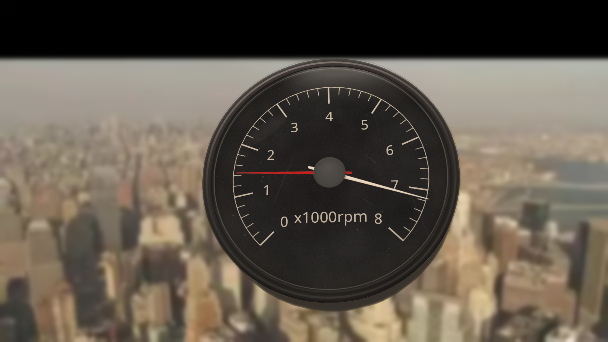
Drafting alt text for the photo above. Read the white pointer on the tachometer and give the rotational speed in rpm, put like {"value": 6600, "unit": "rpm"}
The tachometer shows {"value": 7200, "unit": "rpm"}
